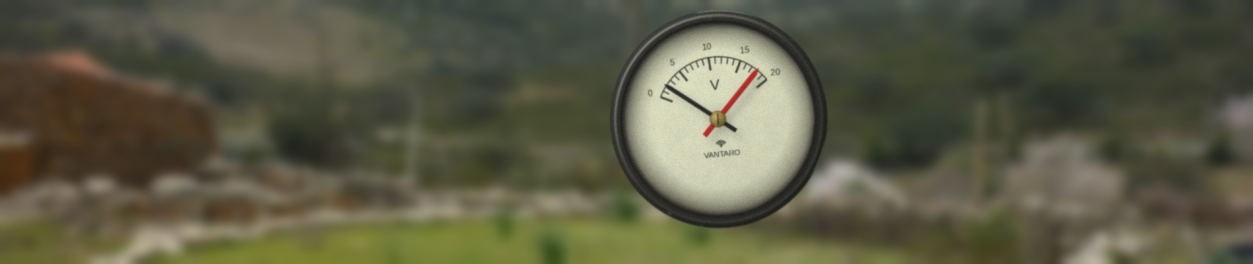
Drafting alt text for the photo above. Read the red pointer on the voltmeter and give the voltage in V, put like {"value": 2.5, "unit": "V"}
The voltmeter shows {"value": 18, "unit": "V"}
